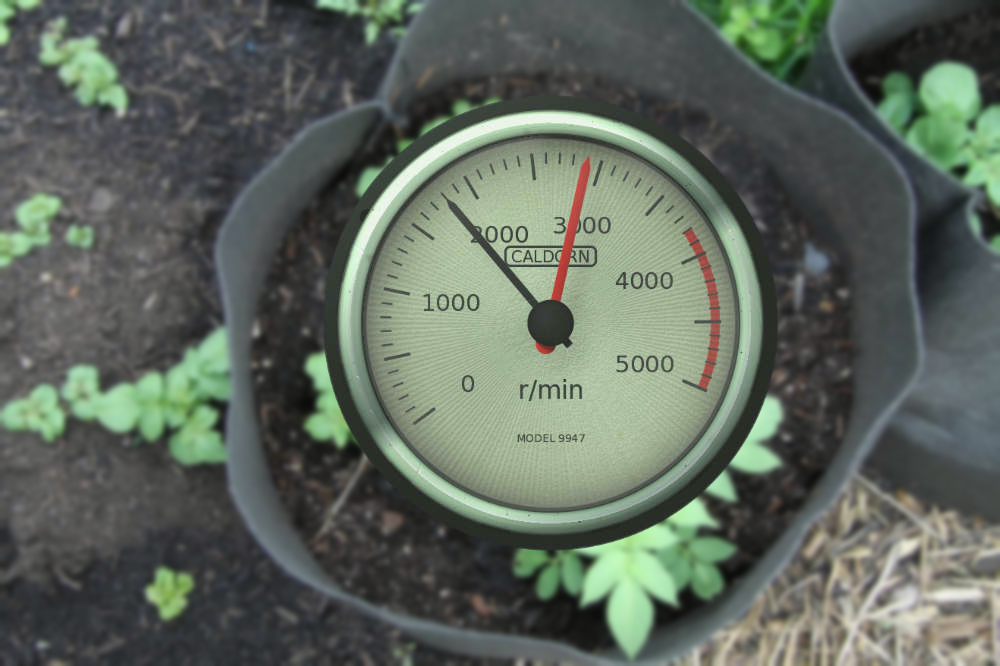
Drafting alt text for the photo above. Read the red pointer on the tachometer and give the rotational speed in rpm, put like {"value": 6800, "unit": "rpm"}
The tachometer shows {"value": 2900, "unit": "rpm"}
